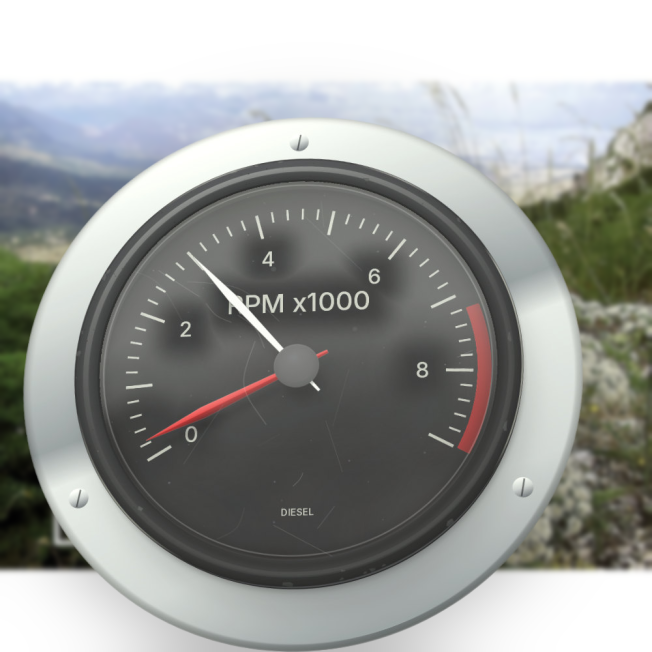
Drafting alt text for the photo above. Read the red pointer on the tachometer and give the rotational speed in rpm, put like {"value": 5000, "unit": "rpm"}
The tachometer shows {"value": 200, "unit": "rpm"}
